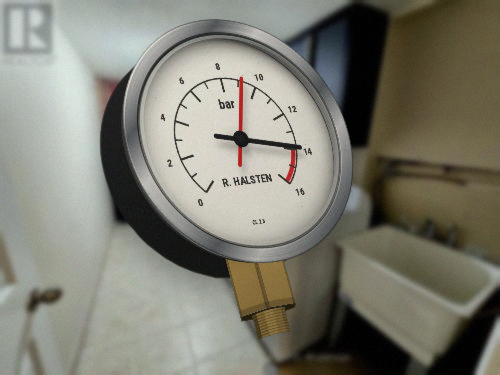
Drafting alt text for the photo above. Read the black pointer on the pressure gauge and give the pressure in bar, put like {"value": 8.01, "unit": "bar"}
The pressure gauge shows {"value": 14, "unit": "bar"}
